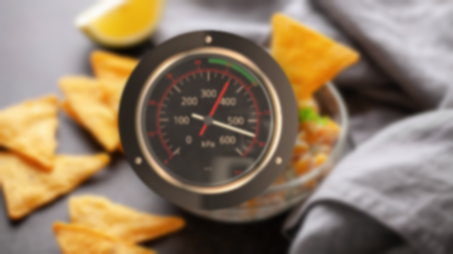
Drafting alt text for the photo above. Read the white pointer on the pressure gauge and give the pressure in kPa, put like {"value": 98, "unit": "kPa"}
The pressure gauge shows {"value": 540, "unit": "kPa"}
